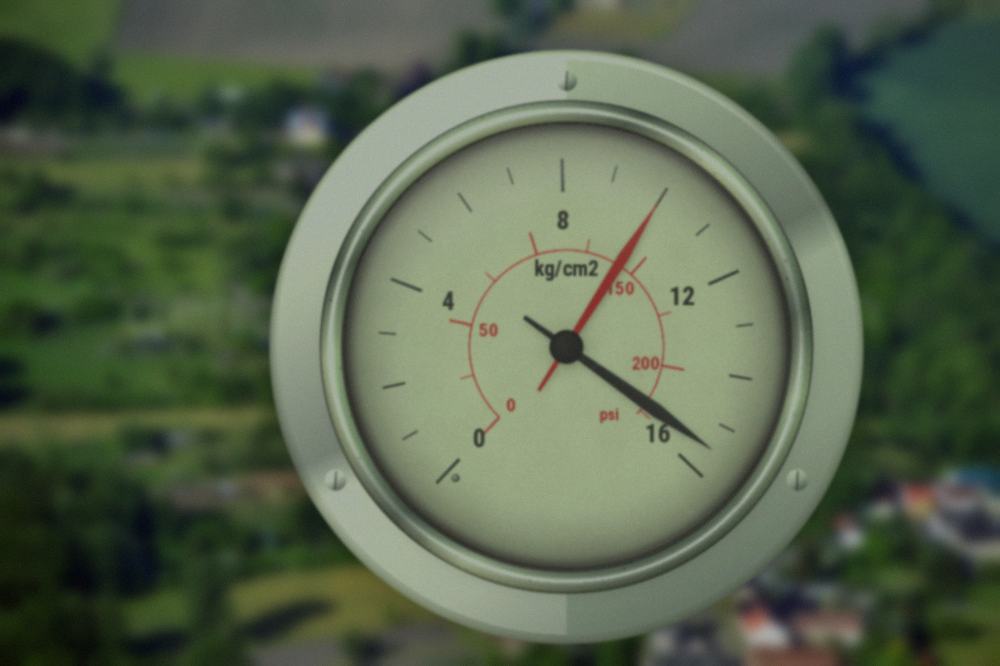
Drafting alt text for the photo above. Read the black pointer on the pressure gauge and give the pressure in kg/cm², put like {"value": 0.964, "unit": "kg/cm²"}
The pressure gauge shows {"value": 15.5, "unit": "kg/cm²"}
